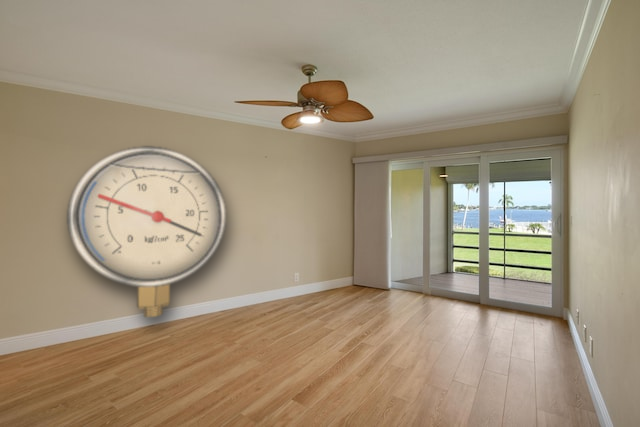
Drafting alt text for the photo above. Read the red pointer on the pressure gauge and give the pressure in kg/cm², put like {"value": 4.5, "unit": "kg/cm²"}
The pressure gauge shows {"value": 6, "unit": "kg/cm²"}
